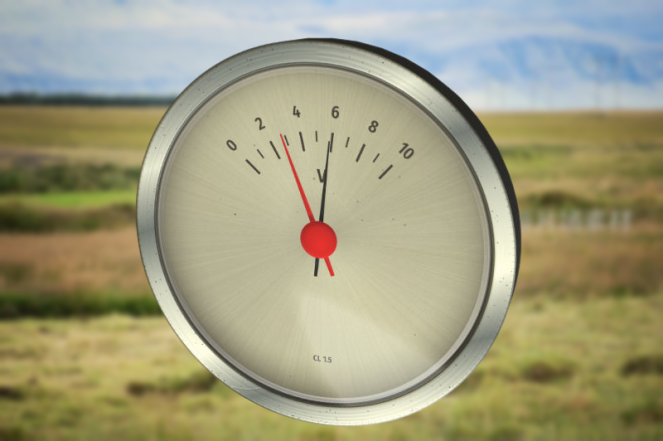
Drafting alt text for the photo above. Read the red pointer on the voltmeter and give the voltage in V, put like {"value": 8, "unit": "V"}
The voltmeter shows {"value": 3, "unit": "V"}
